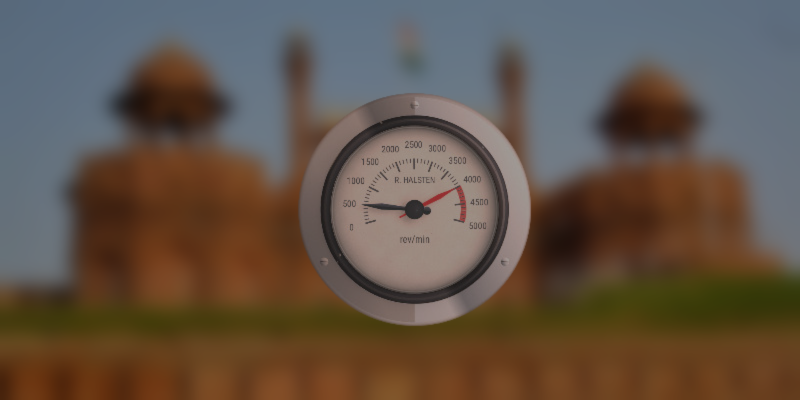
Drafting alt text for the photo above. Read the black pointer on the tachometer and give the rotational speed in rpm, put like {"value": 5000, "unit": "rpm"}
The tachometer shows {"value": 500, "unit": "rpm"}
